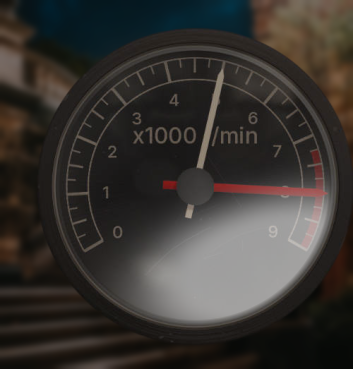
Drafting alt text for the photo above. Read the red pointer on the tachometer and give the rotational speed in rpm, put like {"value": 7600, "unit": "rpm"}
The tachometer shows {"value": 8000, "unit": "rpm"}
